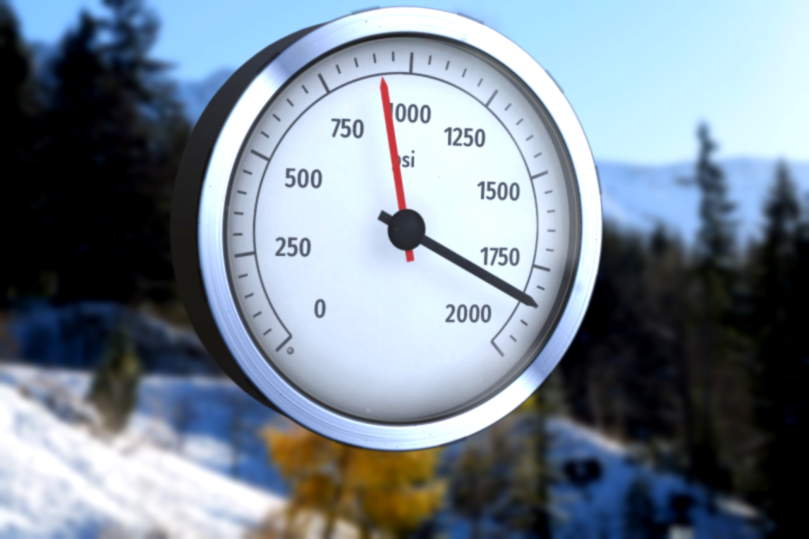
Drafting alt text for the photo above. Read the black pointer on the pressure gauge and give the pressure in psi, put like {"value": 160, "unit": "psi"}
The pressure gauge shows {"value": 1850, "unit": "psi"}
